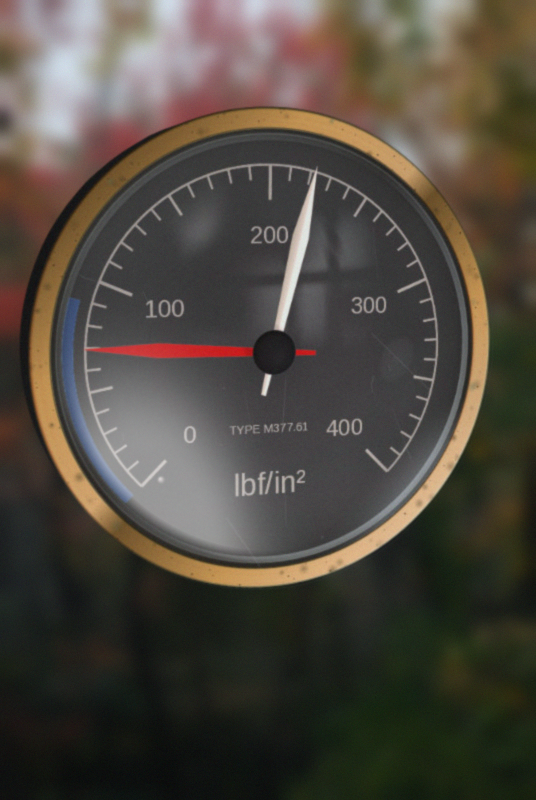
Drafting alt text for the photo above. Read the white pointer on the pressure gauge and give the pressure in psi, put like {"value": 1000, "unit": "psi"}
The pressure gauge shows {"value": 220, "unit": "psi"}
